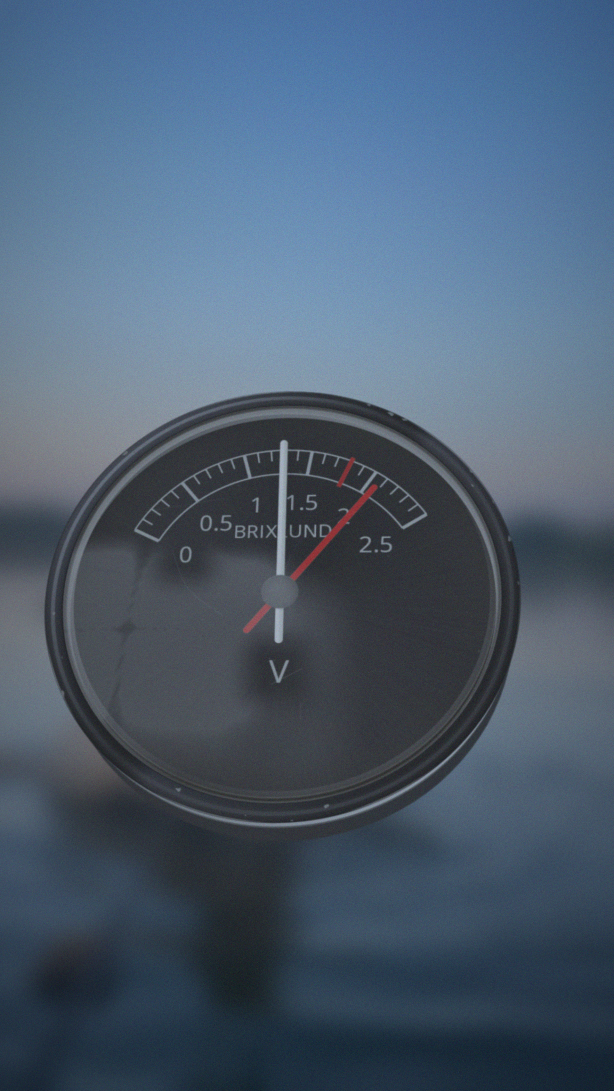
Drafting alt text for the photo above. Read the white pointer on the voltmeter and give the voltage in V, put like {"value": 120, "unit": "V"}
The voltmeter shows {"value": 1.3, "unit": "V"}
